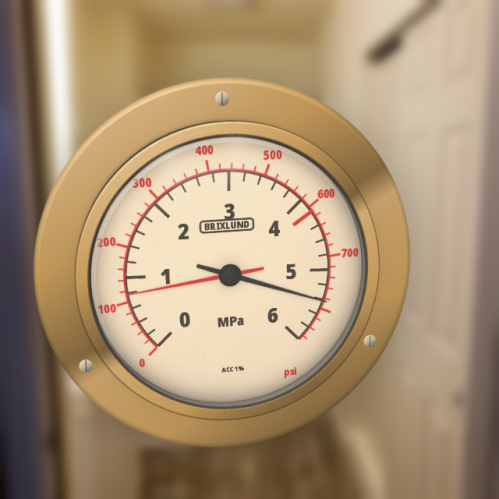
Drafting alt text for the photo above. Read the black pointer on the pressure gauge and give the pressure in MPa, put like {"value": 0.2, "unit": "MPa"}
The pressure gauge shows {"value": 5.4, "unit": "MPa"}
